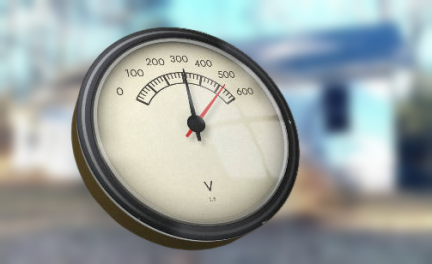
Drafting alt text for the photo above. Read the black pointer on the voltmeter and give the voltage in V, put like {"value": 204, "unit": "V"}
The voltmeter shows {"value": 300, "unit": "V"}
